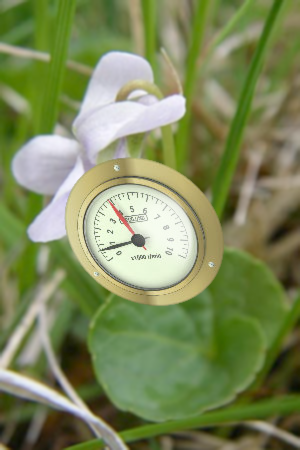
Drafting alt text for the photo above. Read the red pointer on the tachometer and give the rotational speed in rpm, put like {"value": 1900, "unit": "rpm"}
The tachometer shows {"value": 4000, "unit": "rpm"}
